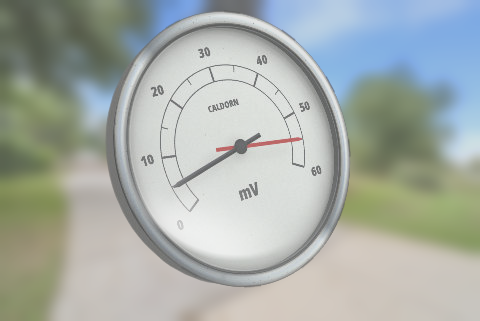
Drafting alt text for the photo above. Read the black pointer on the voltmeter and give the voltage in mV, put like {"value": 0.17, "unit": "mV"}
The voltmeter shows {"value": 5, "unit": "mV"}
